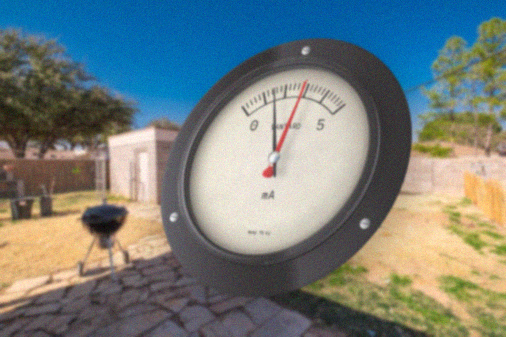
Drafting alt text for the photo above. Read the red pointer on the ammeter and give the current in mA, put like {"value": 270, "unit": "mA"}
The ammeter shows {"value": 3, "unit": "mA"}
